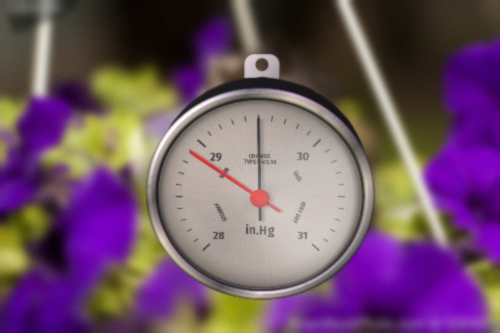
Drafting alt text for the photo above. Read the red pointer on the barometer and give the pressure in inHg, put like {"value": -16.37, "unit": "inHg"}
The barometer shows {"value": 28.9, "unit": "inHg"}
